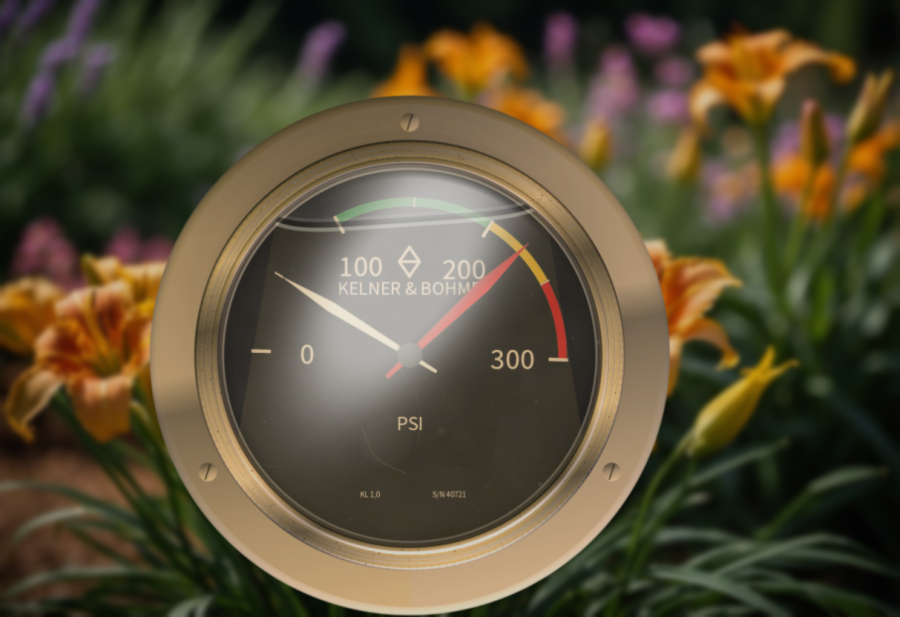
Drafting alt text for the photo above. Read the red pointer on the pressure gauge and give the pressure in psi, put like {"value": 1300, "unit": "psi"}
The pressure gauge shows {"value": 225, "unit": "psi"}
